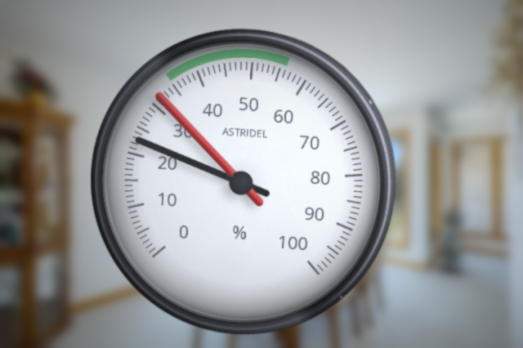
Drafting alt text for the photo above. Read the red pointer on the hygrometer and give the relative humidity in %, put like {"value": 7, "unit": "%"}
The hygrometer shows {"value": 32, "unit": "%"}
